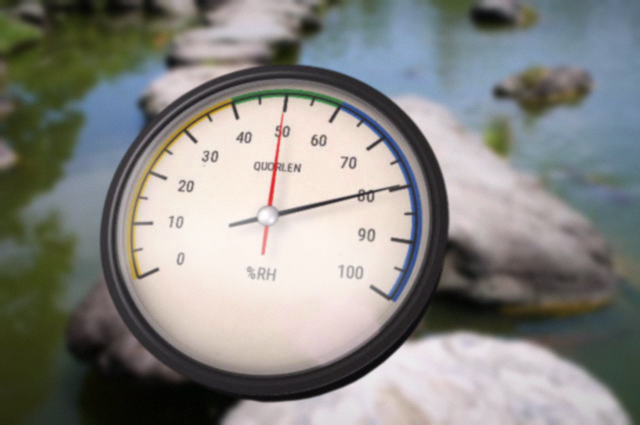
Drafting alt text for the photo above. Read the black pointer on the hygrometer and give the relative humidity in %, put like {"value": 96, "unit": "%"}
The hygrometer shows {"value": 80, "unit": "%"}
